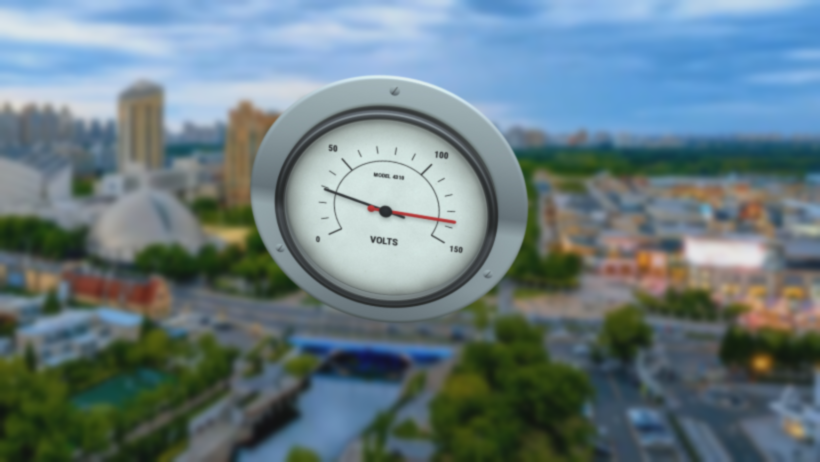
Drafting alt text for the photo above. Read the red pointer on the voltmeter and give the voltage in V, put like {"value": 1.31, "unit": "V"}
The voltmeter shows {"value": 135, "unit": "V"}
